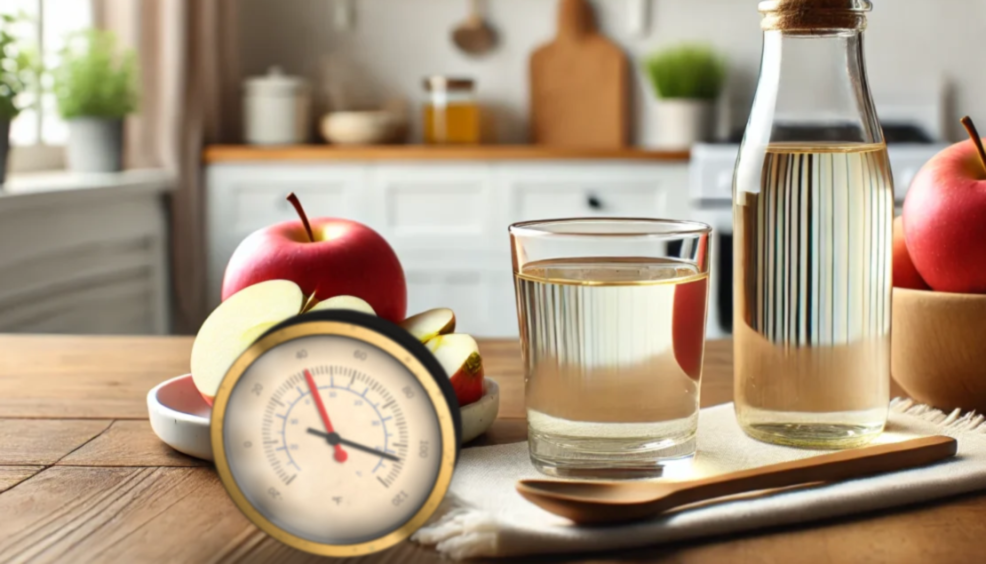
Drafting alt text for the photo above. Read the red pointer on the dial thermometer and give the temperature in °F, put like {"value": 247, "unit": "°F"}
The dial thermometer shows {"value": 40, "unit": "°F"}
